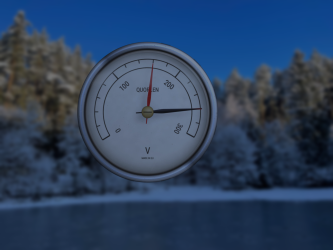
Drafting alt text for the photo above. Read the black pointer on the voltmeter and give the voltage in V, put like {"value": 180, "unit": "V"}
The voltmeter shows {"value": 260, "unit": "V"}
